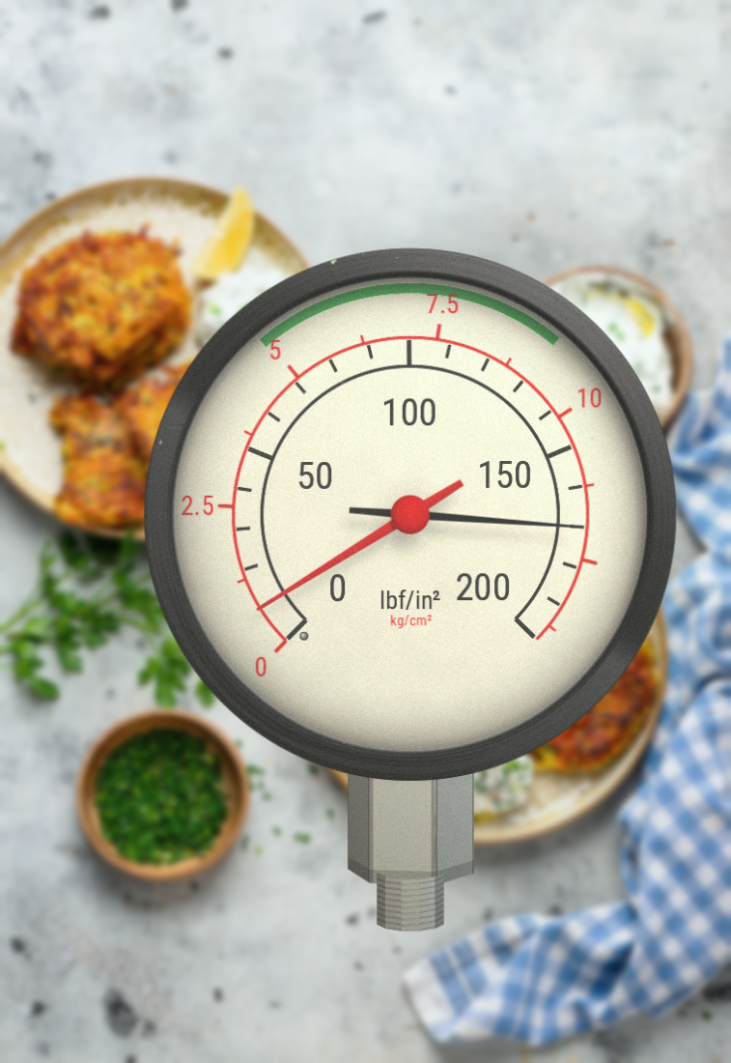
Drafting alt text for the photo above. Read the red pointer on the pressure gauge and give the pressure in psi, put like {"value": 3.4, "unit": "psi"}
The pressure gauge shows {"value": 10, "unit": "psi"}
